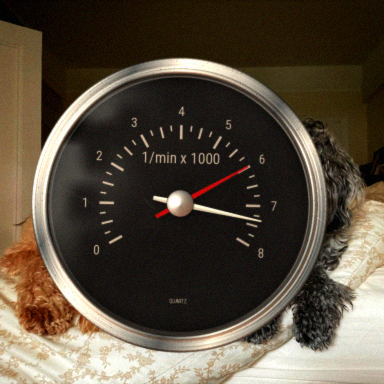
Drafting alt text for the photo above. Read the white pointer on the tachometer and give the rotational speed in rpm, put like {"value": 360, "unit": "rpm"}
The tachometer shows {"value": 7375, "unit": "rpm"}
